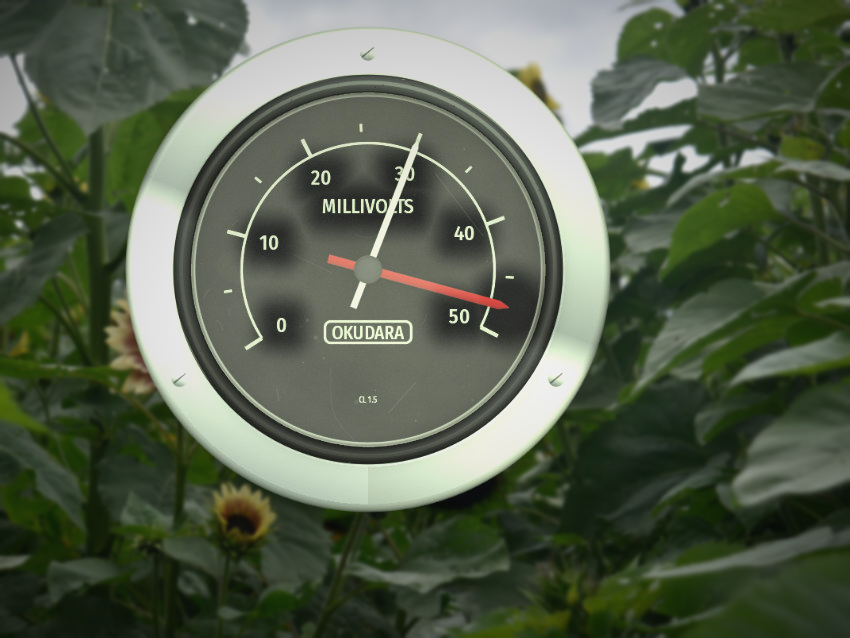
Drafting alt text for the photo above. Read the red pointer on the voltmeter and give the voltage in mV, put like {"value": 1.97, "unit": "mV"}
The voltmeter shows {"value": 47.5, "unit": "mV"}
